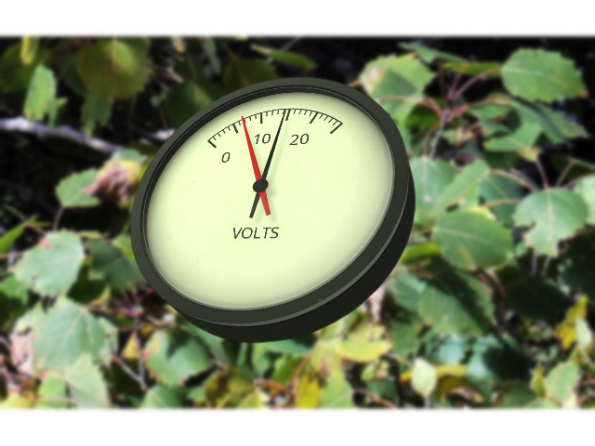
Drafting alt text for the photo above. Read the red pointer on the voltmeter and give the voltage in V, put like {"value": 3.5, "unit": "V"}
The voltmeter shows {"value": 7, "unit": "V"}
